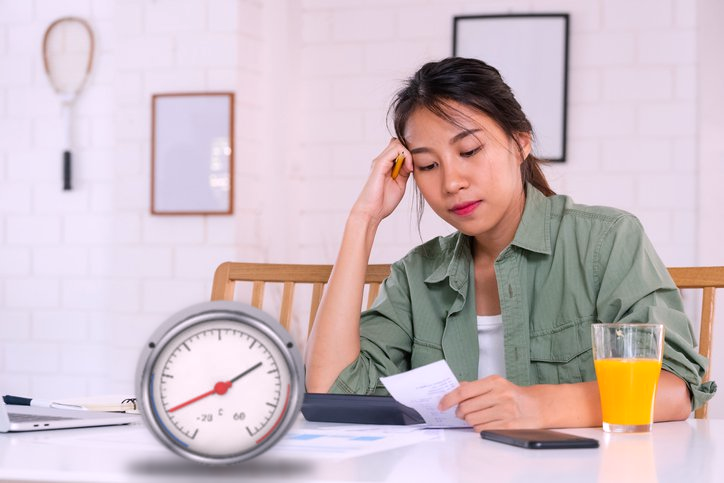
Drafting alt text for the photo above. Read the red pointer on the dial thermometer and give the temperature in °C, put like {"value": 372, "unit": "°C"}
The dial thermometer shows {"value": -10, "unit": "°C"}
